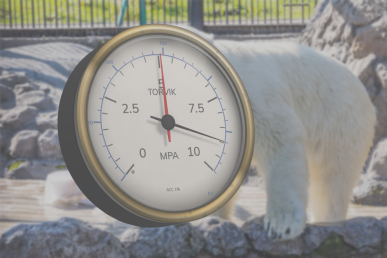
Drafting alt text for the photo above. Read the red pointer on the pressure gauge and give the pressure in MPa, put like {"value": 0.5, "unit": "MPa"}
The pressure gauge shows {"value": 5, "unit": "MPa"}
